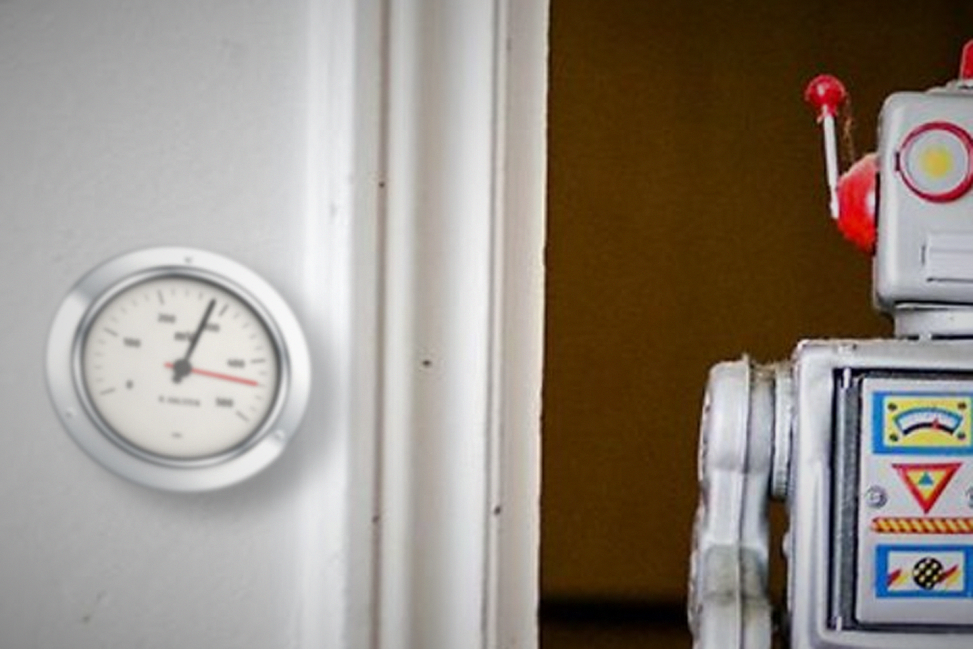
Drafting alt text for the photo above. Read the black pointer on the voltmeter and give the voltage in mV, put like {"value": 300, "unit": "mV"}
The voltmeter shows {"value": 280, "unit": "mV"}
